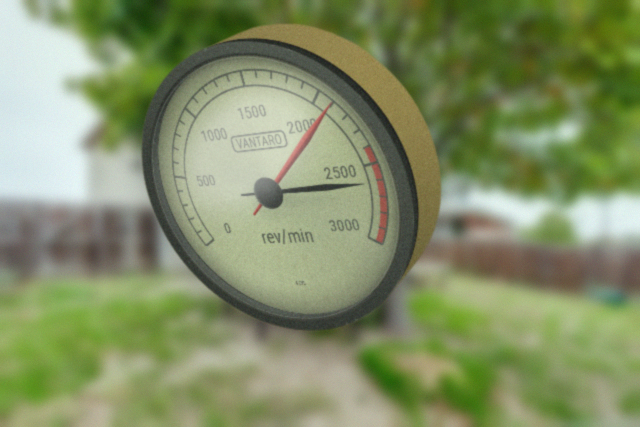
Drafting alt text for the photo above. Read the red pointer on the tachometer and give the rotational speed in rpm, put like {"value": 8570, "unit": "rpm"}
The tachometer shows {"value": 2100, "unit": "rpm"}
